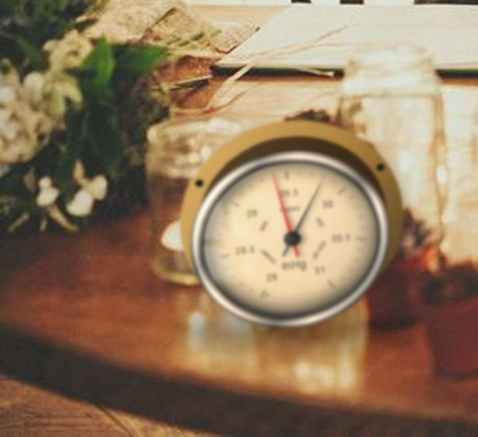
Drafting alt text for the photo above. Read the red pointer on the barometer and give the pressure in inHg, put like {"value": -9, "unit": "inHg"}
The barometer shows {"value": 29.4, "unit": "inHg"}
